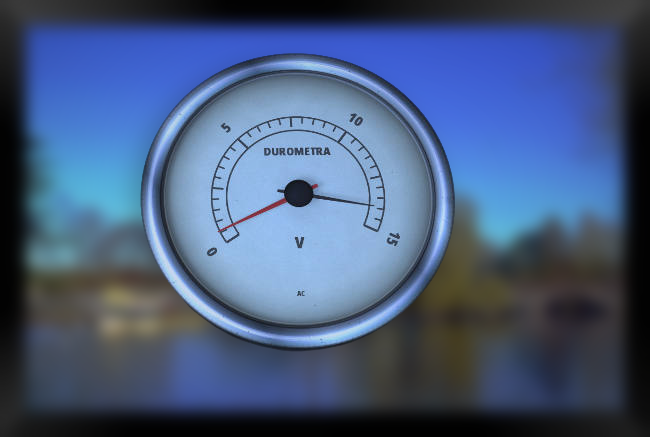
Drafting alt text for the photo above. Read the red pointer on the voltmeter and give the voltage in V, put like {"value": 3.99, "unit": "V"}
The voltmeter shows {"value": 0.5, "unit": "V"}
